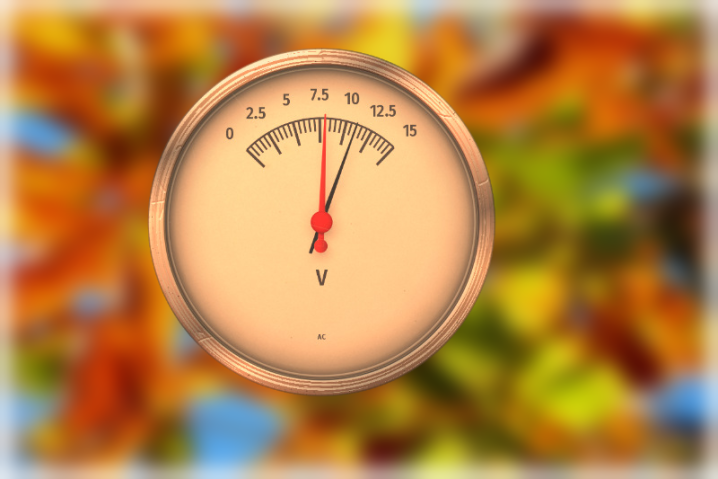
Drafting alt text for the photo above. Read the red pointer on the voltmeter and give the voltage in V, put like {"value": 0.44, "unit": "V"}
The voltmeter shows {"value": 8, "unit": "V"}
